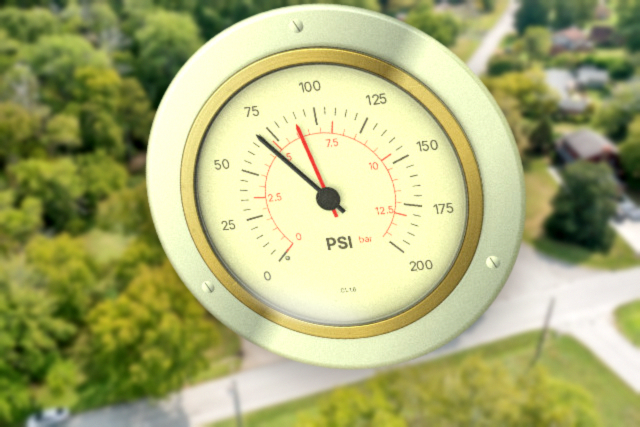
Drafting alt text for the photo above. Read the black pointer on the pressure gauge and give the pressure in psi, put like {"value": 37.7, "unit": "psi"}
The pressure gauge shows {"value": 70, "unit": "psi"}
